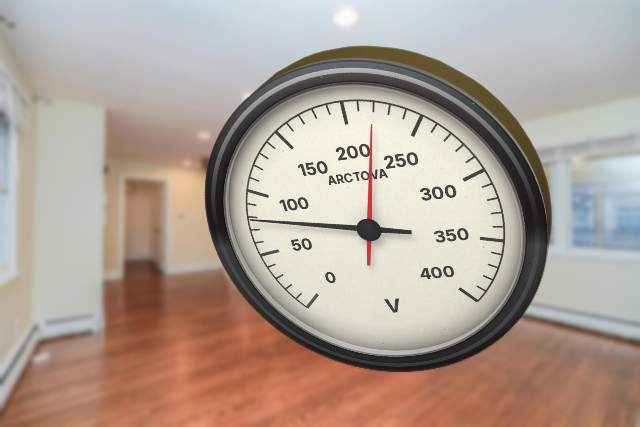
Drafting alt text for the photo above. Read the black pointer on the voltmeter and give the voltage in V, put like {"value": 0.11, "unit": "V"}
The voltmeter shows {"value": 80, "unit": "V"}
